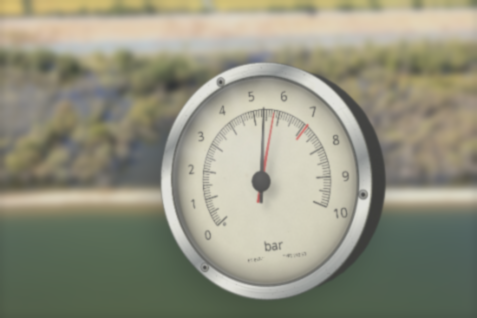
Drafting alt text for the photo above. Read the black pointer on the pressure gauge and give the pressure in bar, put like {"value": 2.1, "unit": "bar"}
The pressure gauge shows {"value": 5.5, "unit": "bar"}
